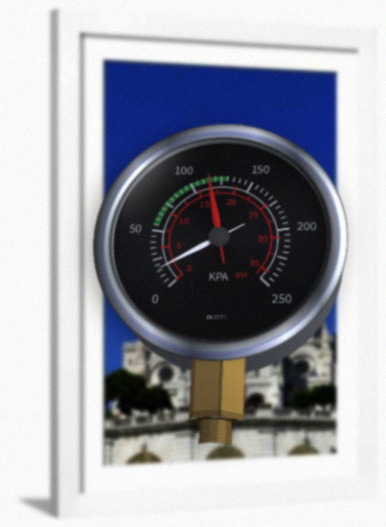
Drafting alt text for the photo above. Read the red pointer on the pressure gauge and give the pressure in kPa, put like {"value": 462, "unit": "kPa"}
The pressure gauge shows {"value": 115, "unit": "kPa"}
